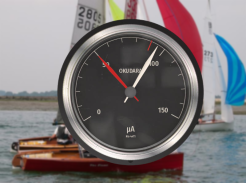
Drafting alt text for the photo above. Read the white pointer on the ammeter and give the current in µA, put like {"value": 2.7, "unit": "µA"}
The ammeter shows {"value": 95, "unit": "µA"}
